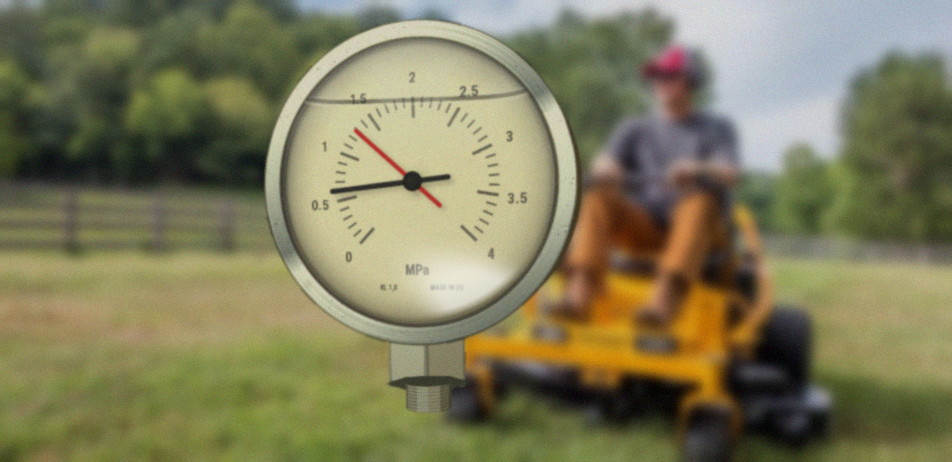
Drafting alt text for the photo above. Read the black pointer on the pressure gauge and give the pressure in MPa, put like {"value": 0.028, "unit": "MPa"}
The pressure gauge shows {"value": 0.6, "unit": "MPa"}
